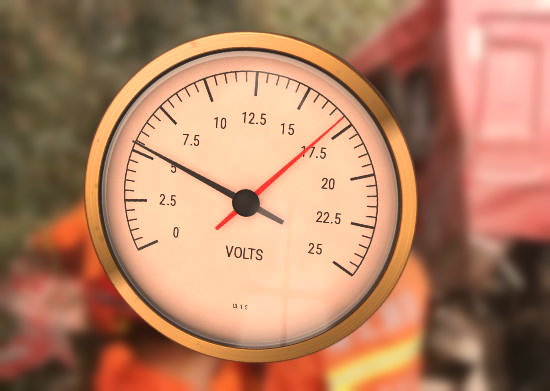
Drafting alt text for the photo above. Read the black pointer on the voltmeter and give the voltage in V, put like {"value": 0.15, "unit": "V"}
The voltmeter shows {"value": 5.5, "unit": "V"}
